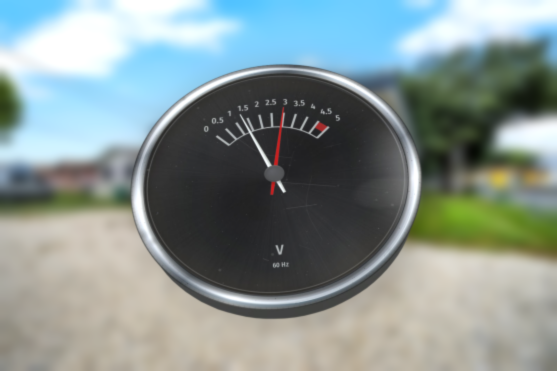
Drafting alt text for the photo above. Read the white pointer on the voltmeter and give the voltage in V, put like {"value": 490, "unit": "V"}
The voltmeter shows {"value": 1.25, "unit": "V"}
